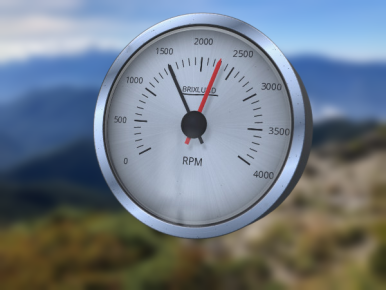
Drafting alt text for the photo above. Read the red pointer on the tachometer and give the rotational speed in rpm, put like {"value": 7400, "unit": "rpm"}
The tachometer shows {"value": 2300, "unit": "rpm"}
